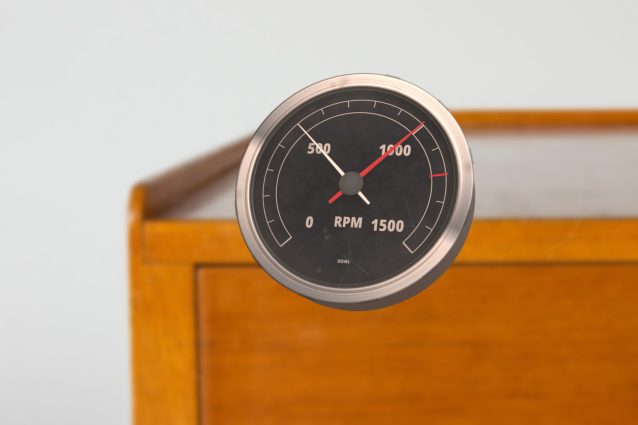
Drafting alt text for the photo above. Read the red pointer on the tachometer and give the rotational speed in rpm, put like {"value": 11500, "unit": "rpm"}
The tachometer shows {"value": 1000, "unit": "rpm"}
